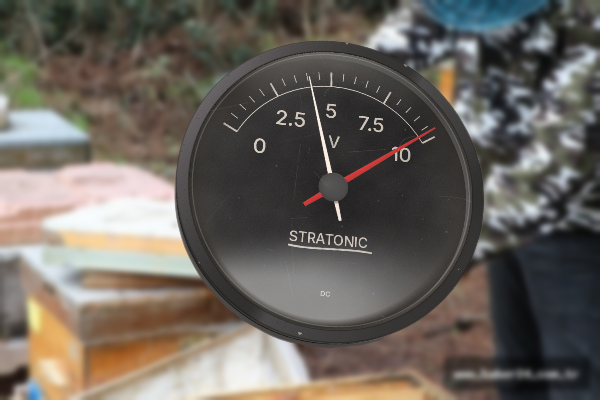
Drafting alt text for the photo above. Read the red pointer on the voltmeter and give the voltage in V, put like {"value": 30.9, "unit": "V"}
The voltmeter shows {"value": 9.75, "unit": "V"}
